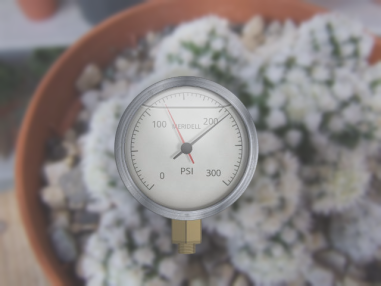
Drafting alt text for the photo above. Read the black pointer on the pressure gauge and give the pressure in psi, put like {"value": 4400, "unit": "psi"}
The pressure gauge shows {"value": 210, "unit": "psi"}
